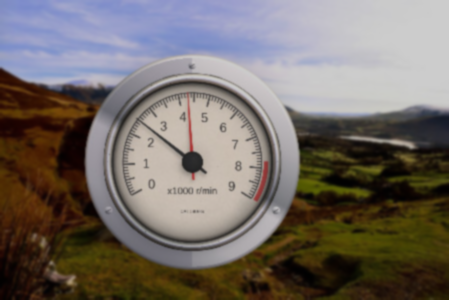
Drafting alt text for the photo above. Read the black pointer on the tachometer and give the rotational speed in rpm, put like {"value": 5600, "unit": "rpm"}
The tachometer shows {"value": 2500, "unit": "rpm"}
